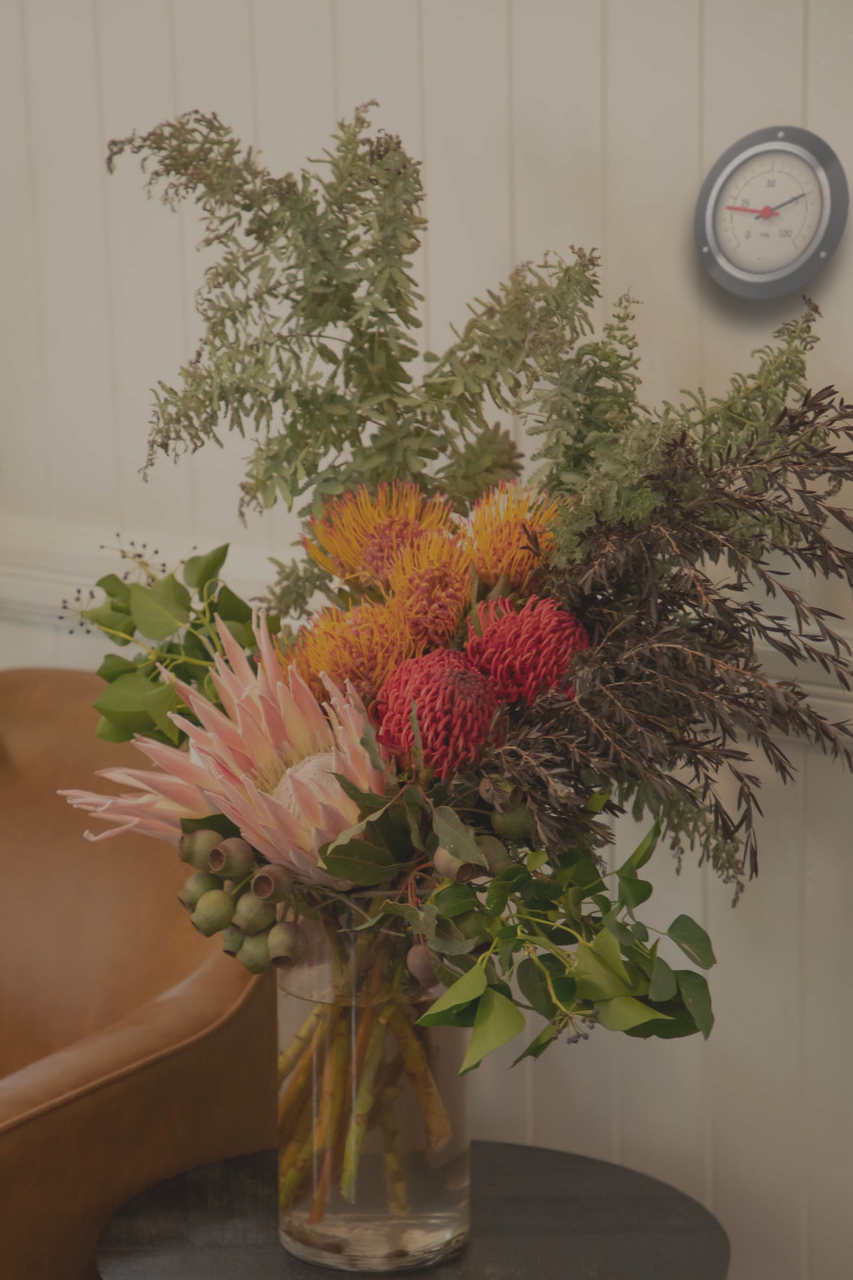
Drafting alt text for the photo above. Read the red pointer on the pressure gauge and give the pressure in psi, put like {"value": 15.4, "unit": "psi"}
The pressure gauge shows {"value": 20, "unit": "psi"}
